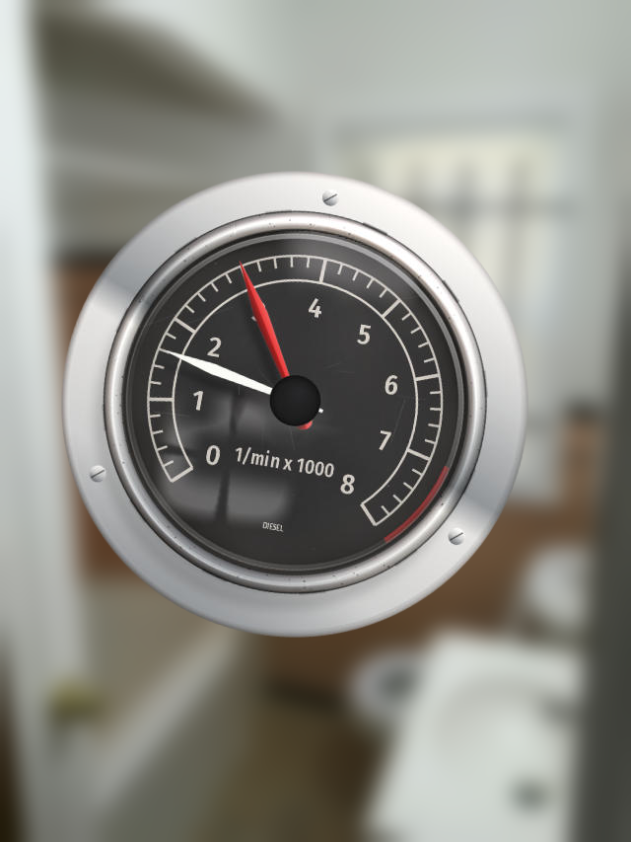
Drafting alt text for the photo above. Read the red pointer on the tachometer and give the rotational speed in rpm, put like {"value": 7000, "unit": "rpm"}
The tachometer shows {"value": 3000, "unit": "rpm"}
